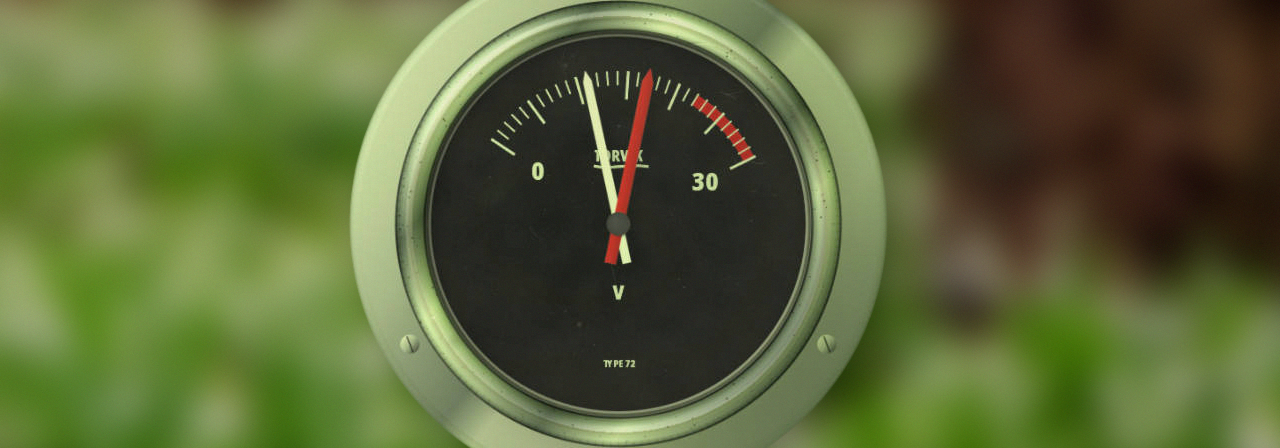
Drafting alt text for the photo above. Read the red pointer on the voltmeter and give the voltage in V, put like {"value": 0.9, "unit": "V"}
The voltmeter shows {"value": 17, "unit": "V"}
